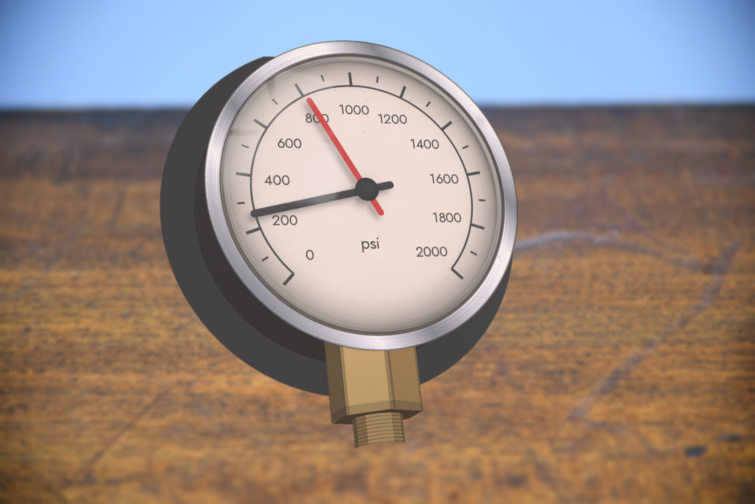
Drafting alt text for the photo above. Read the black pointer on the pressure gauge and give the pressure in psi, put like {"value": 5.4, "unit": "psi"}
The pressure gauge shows {"value": 250, "unit": "psi"}
